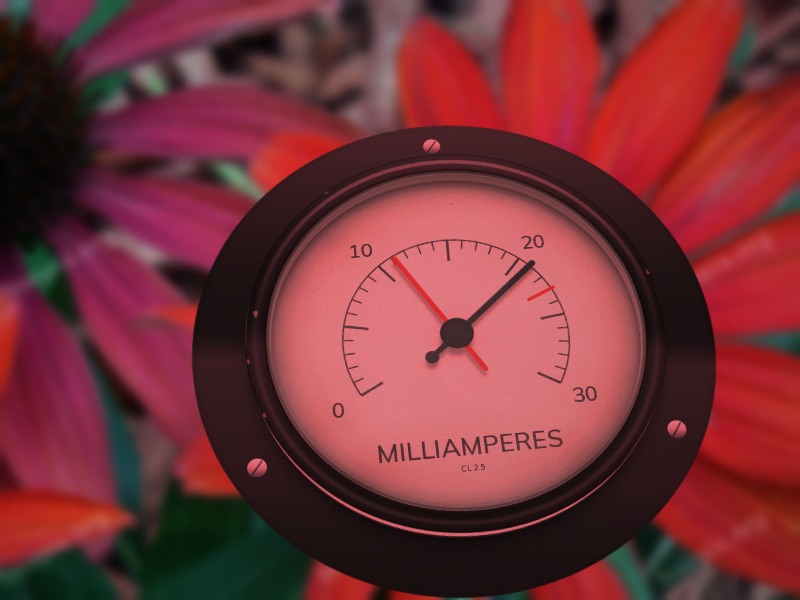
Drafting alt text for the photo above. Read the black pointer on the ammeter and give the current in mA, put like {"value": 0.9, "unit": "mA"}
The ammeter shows {"value": 21, "unit": "mA"}
